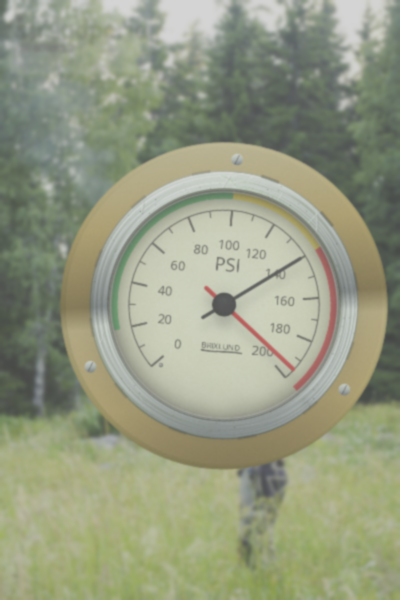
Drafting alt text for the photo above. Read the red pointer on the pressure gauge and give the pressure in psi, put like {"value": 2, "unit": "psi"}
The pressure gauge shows {"value": 195, "unit": "psi"}
